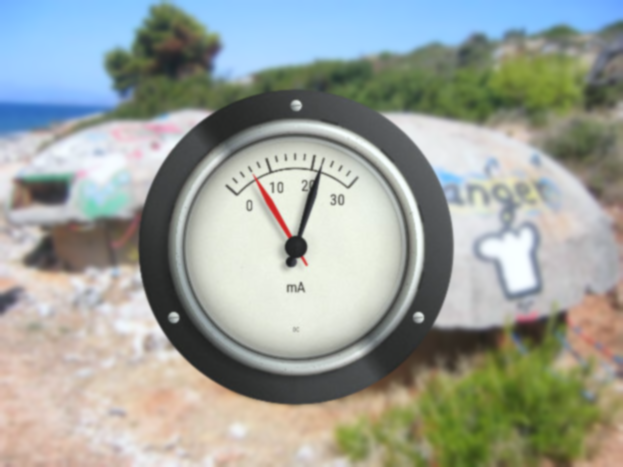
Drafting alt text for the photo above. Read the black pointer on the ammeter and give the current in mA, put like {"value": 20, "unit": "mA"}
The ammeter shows {"value": 22, "unit": "mA"}
